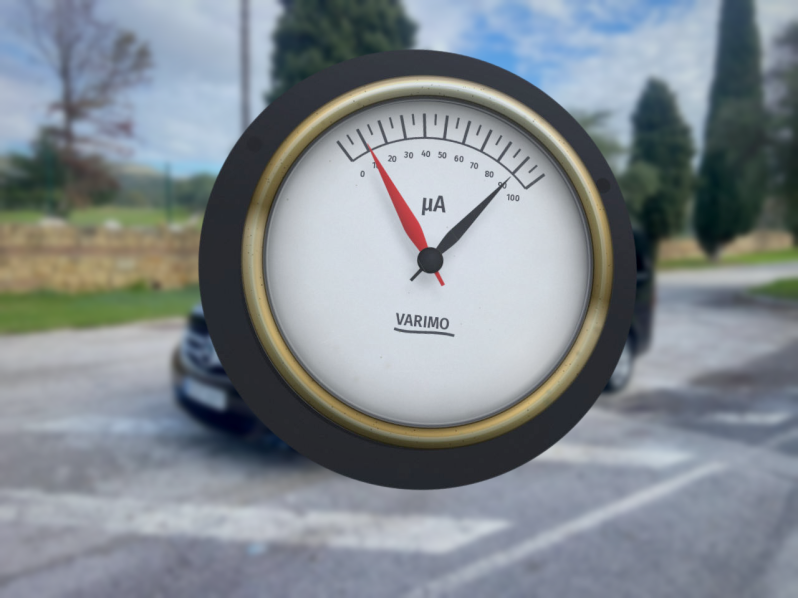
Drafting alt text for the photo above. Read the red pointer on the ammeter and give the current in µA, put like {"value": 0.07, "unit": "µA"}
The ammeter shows {"value": 10, "unit": "µA"}
